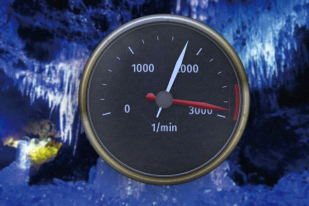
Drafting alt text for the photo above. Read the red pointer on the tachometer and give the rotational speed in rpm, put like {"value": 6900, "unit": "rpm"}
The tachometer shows {"value": 2900, "unit": "rpm"}
